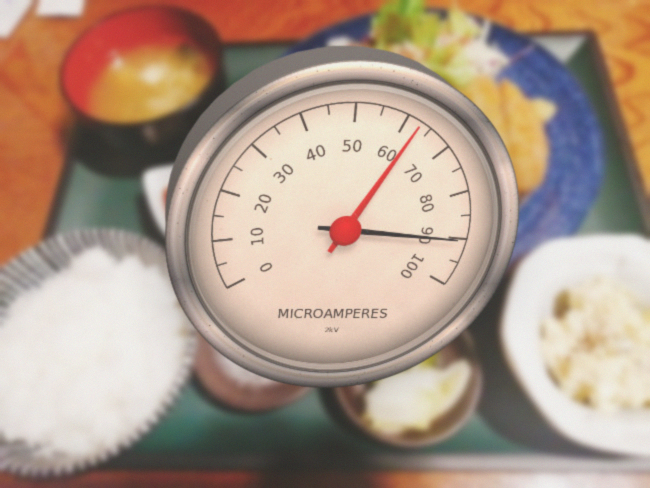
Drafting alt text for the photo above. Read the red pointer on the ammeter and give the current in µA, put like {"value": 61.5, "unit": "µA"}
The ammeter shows {"value": 62.5, "unit": "µA"}
